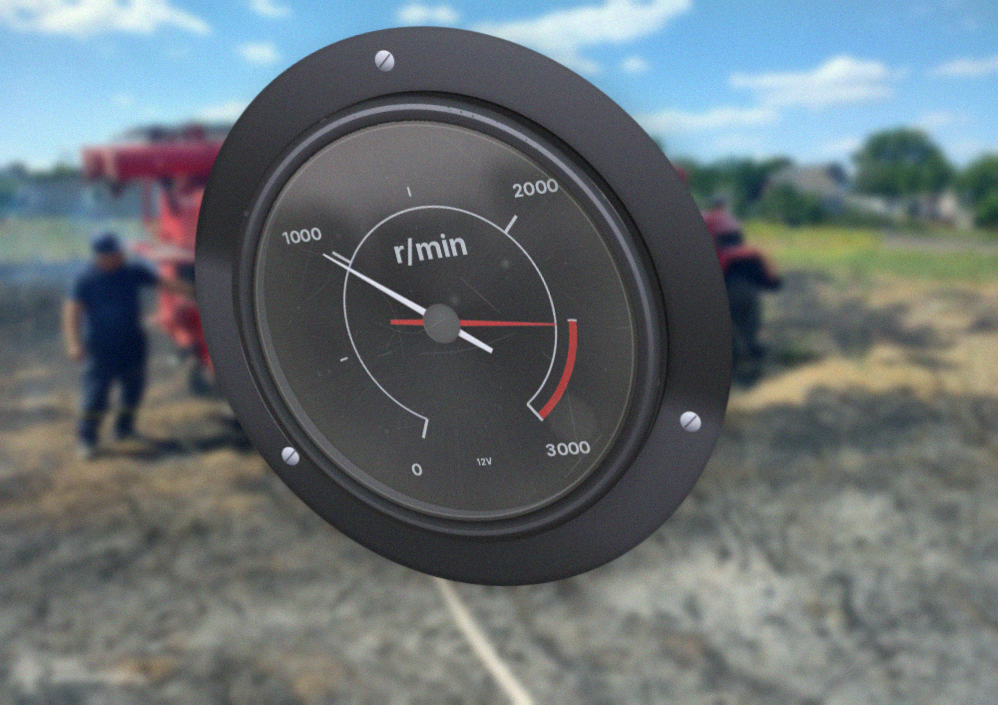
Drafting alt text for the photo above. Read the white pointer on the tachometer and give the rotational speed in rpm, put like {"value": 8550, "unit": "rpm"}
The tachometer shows {"value": 1000, "unit": "rpm"}
